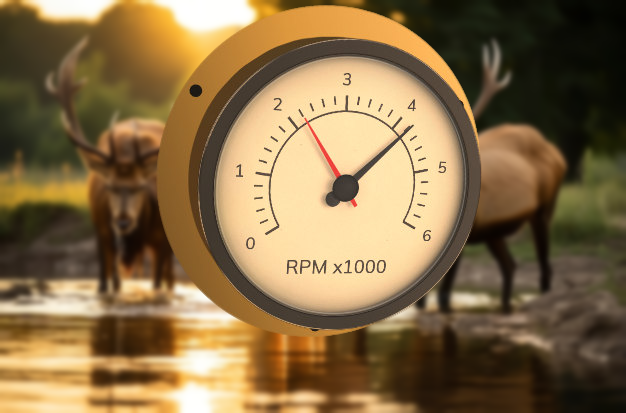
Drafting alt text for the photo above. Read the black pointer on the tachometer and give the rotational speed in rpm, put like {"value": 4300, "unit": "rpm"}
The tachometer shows {"value": 4200, "unit": "rpm"}
